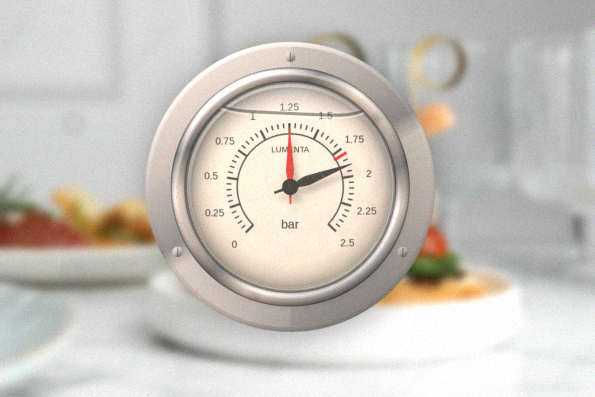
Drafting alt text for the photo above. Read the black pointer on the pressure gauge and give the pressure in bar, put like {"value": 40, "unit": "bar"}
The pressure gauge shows {"value": 1.9, "unit": "bar"}
